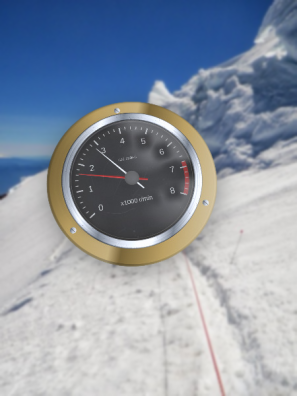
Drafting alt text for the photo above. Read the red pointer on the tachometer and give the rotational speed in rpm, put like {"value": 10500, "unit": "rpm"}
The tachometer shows {"value": 1600, "unit": "rpm"}
